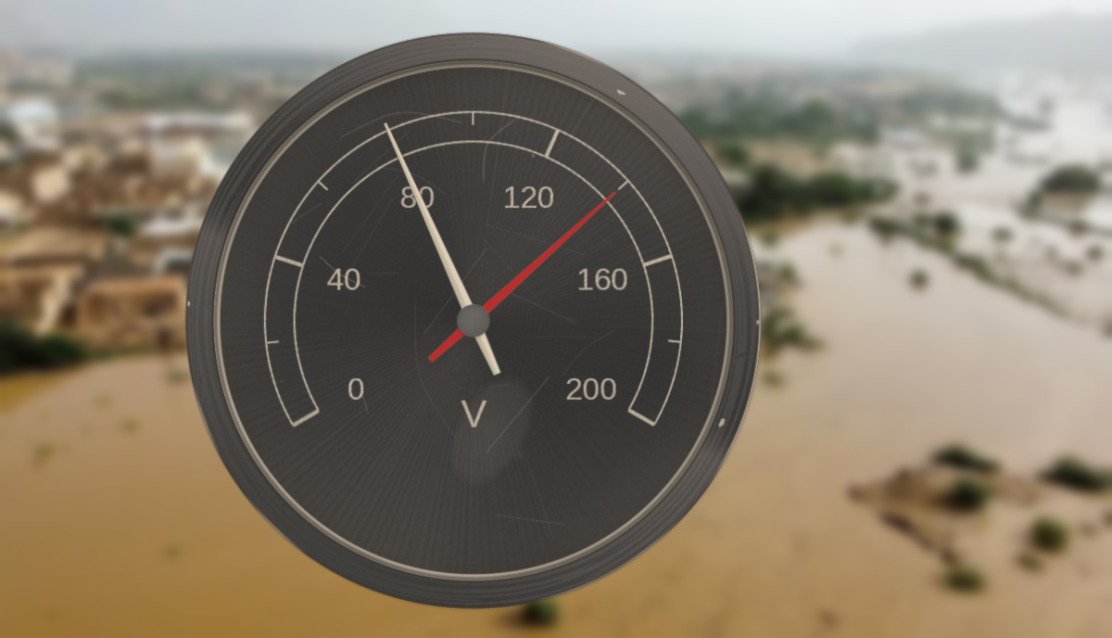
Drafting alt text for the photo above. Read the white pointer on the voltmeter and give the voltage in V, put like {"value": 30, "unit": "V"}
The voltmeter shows {"value": 80, "unit": "V"}
